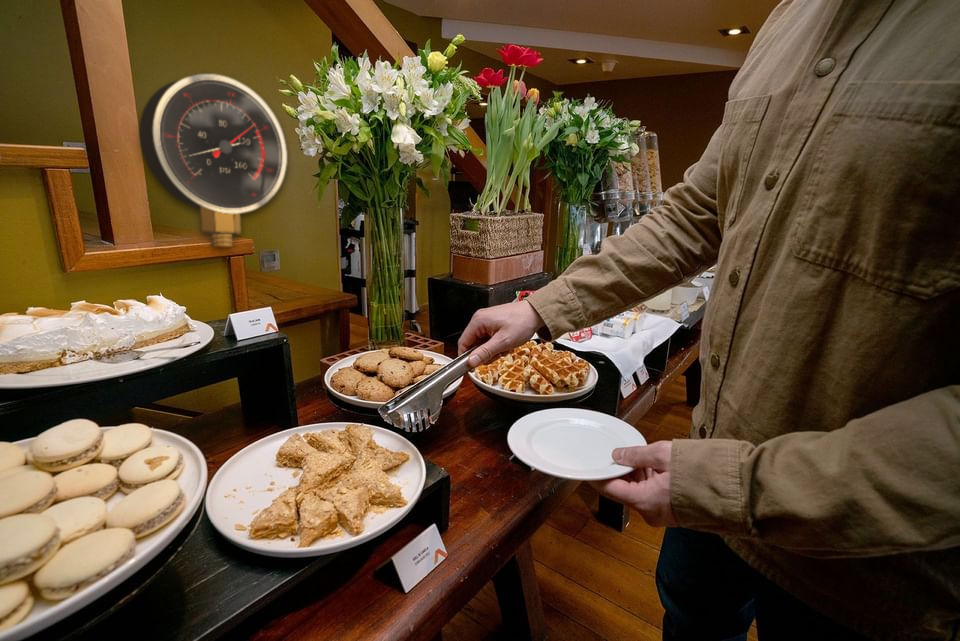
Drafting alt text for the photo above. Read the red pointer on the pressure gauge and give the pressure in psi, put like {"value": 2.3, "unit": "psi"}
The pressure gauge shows {"value": 110, "unit": "psi"}
